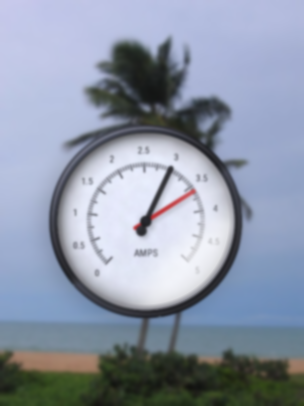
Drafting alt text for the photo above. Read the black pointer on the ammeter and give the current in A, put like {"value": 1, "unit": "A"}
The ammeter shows {"value": 3, "unit": "A"}
